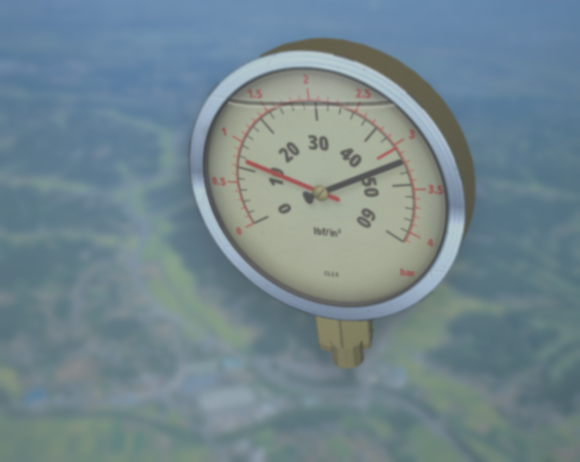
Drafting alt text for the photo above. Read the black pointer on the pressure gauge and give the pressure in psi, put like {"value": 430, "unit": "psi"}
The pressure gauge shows {"value": 46, "unit": "psi"}
